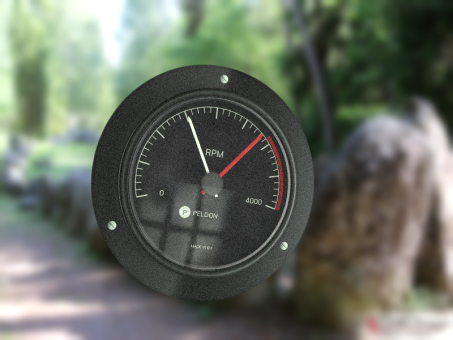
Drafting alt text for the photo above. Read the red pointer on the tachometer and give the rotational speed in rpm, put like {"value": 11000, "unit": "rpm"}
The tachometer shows {"value": 2800, "unit": "rpm"}
